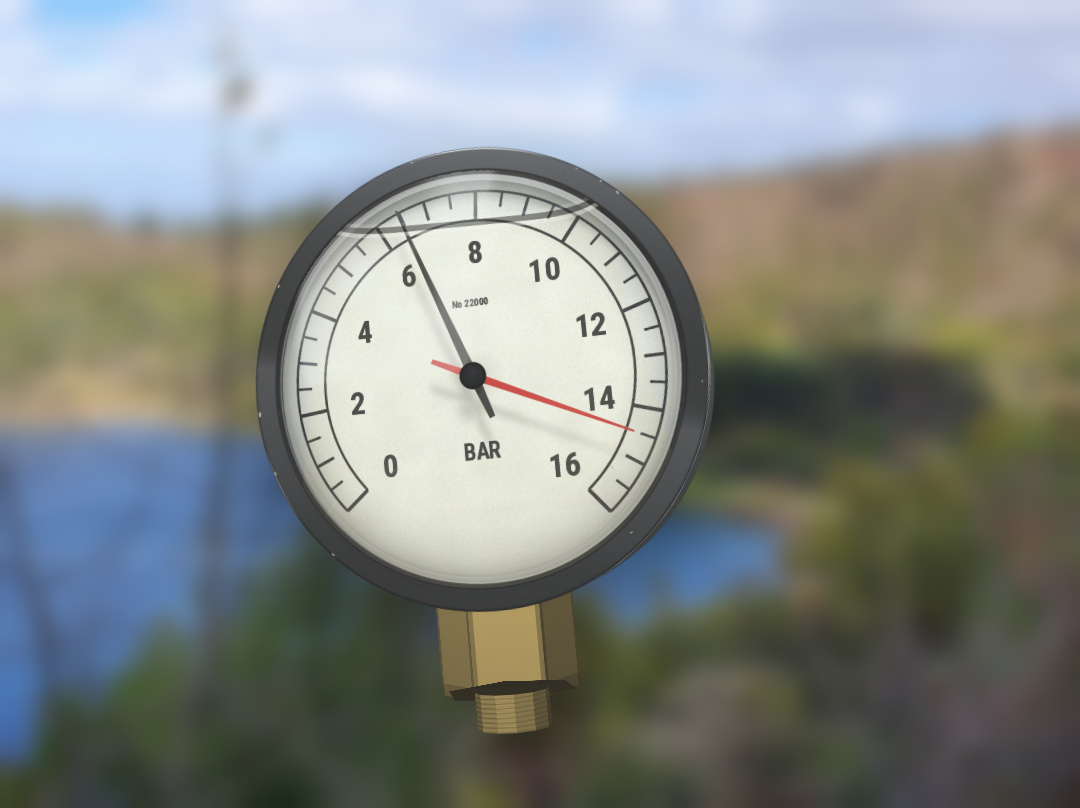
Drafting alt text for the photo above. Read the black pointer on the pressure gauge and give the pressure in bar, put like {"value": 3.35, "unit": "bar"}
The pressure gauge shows {"value": 6.5, "unit": "bar"}
